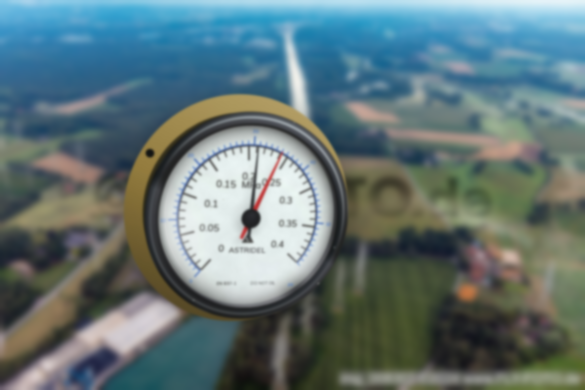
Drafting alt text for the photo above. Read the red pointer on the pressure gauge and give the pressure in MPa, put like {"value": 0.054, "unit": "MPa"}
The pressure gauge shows {"value": 0.24, "unit": "MPa"}
